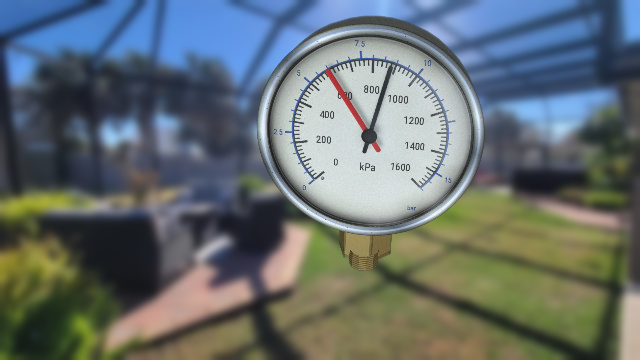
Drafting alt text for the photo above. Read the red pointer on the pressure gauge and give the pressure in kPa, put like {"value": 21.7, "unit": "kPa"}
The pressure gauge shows {"value": 600, "unit": "kPa"}
